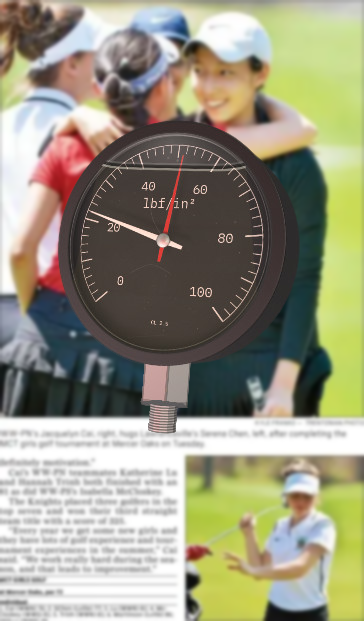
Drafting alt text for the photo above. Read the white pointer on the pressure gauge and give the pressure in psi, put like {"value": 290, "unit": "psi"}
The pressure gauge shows {"value": 22, "unit": "psi"}
